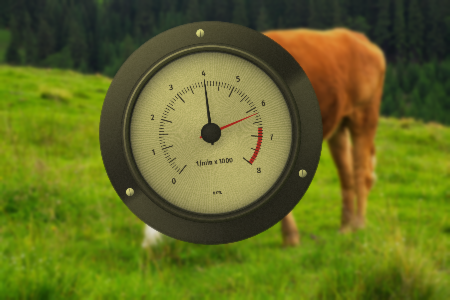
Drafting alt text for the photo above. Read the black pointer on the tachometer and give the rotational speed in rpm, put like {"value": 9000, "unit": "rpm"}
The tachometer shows {"value": 4000, "unit": "rpm"}
